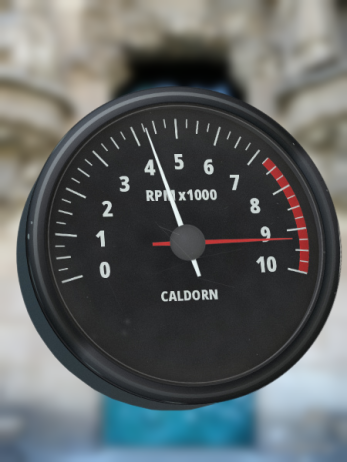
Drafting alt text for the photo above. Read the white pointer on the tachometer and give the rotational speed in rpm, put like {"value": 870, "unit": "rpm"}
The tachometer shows {"value": 4250, "unit": "rpm"}
